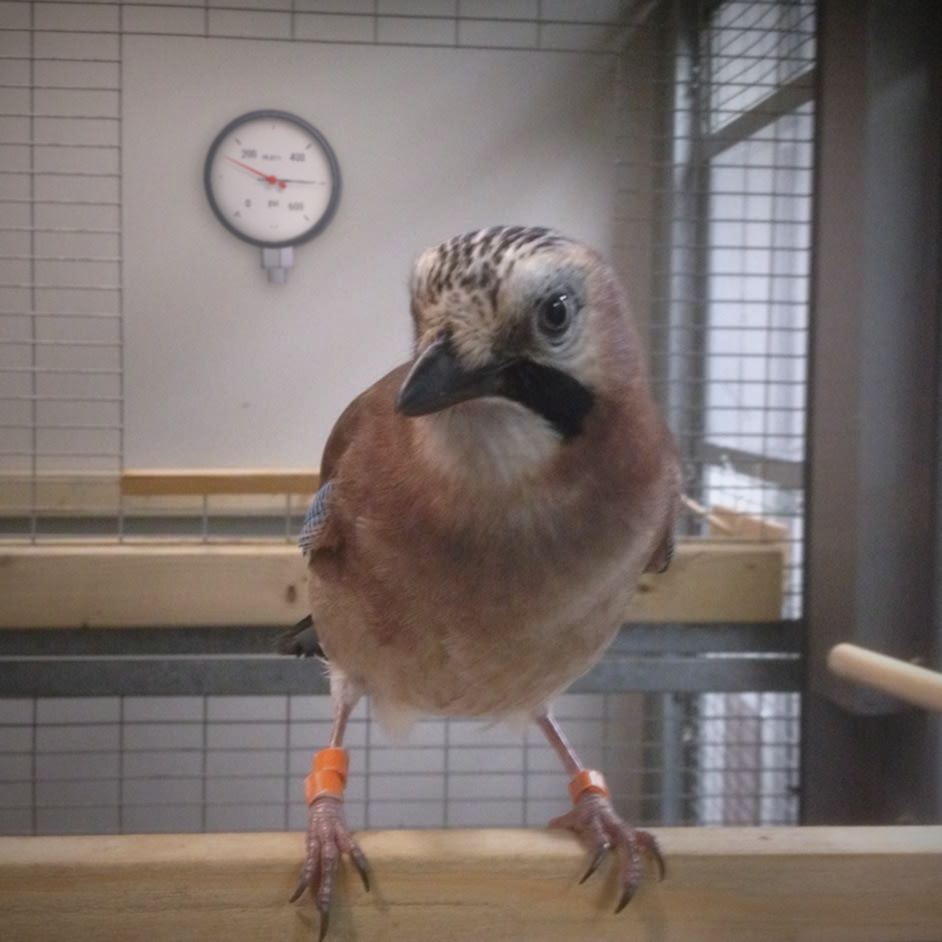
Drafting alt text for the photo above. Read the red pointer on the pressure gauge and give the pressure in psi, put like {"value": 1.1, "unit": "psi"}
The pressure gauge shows {"value": 150, "unit": "psi"}
